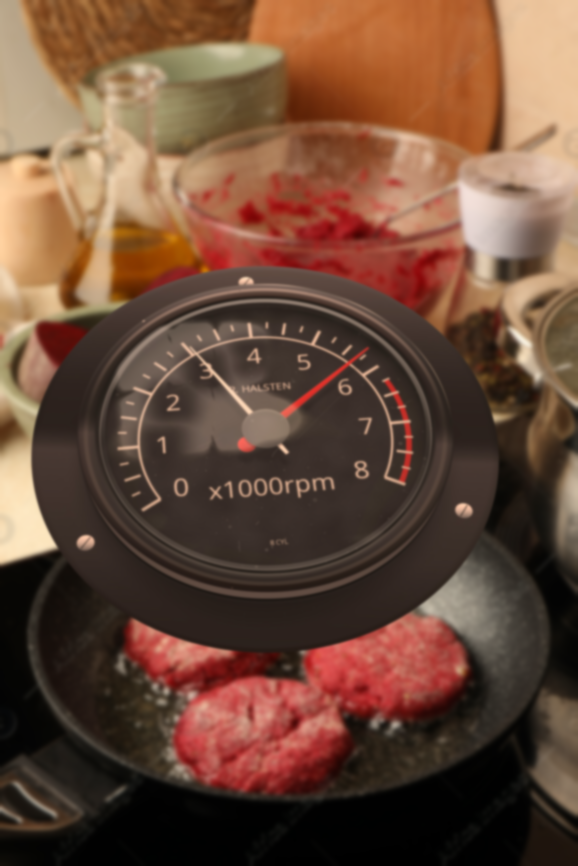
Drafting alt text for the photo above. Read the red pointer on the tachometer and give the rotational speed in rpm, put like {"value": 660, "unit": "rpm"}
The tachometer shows {"value": 5750, "unit": "rpm"}
